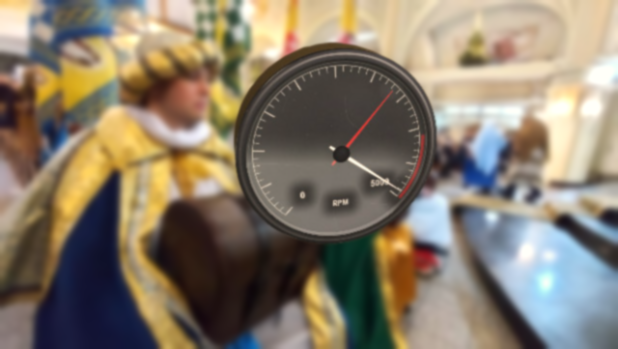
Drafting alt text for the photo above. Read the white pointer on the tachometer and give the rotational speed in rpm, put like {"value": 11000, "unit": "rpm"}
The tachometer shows {"value": 4900, "unit": "rpm"}
